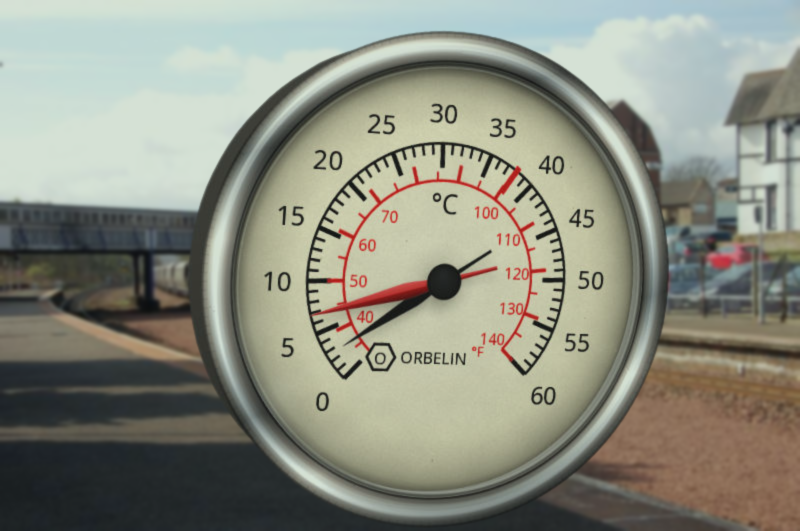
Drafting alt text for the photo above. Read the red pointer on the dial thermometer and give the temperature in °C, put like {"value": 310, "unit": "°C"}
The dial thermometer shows {"value": 7, "unit": "°C"}
